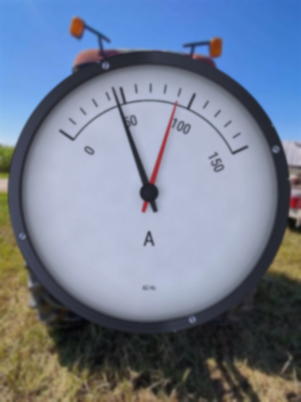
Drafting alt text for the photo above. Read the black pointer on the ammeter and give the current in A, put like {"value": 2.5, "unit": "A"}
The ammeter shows {"value": 45, "unit": "A"}
